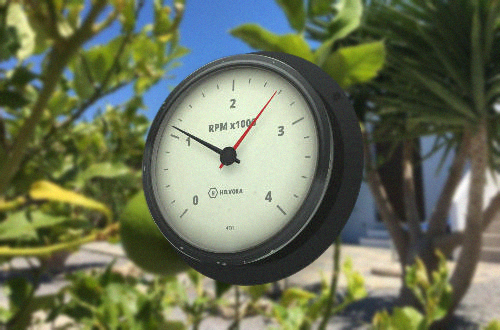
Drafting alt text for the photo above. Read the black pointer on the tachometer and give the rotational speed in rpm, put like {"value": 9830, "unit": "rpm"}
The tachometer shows {"value": 1100, "unit": "rpm"}
